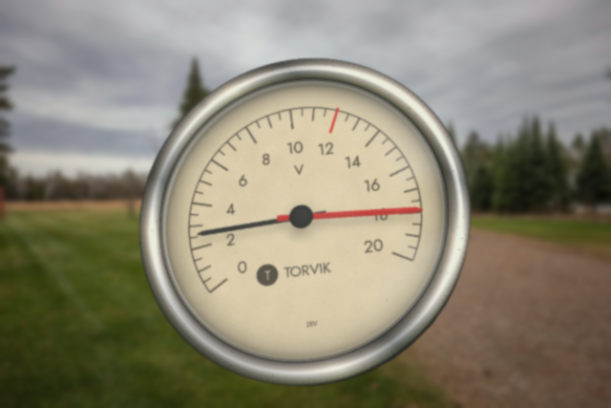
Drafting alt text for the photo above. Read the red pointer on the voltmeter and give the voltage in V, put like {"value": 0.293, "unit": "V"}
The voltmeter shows {"value": 18, "unit": "V"}
